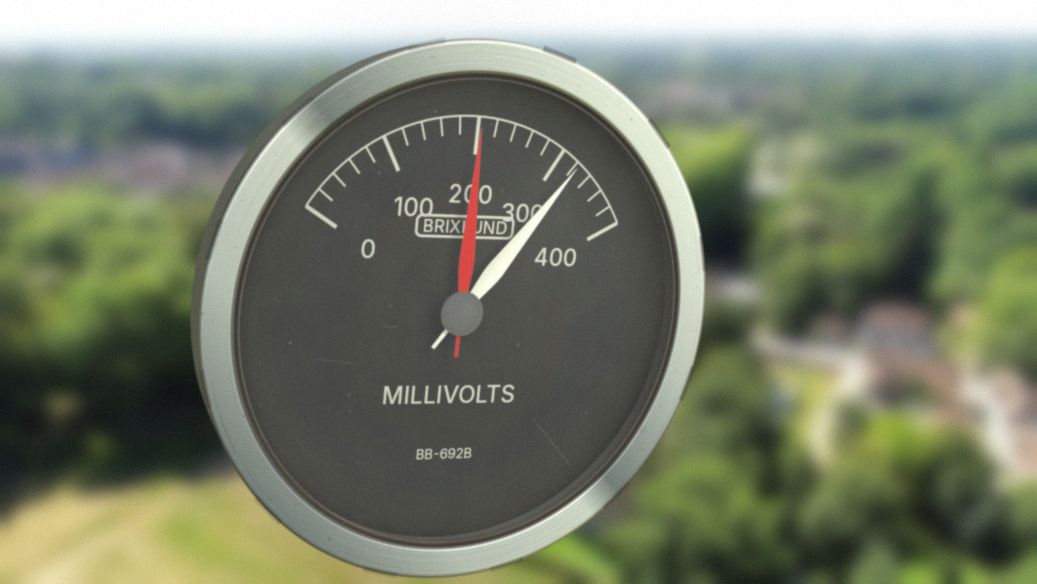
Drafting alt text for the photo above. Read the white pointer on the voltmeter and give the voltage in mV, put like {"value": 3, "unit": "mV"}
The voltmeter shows {"value": 320, "unit": "mV"}
